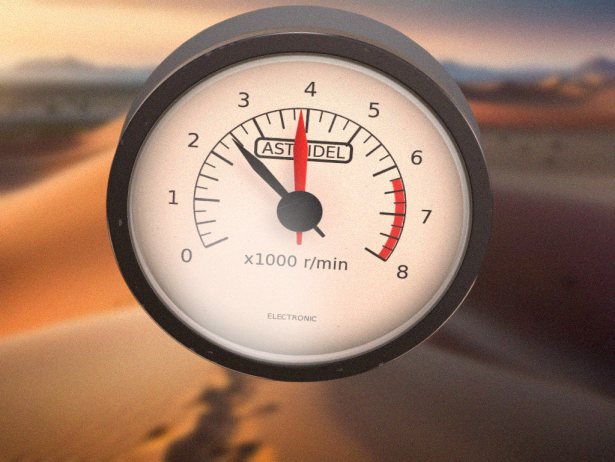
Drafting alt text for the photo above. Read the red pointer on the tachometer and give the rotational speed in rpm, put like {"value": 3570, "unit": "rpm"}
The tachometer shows {"value": 3875, "unit": "rpm"}
